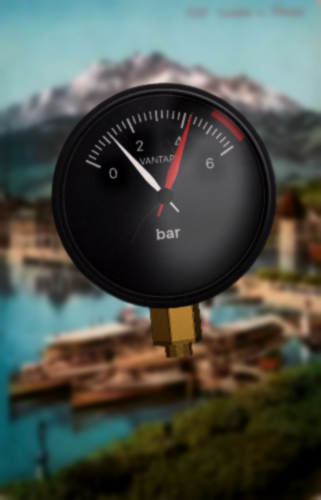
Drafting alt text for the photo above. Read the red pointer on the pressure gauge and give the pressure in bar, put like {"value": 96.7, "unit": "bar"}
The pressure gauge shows {"value": 4.2, "unit": "bar"}
